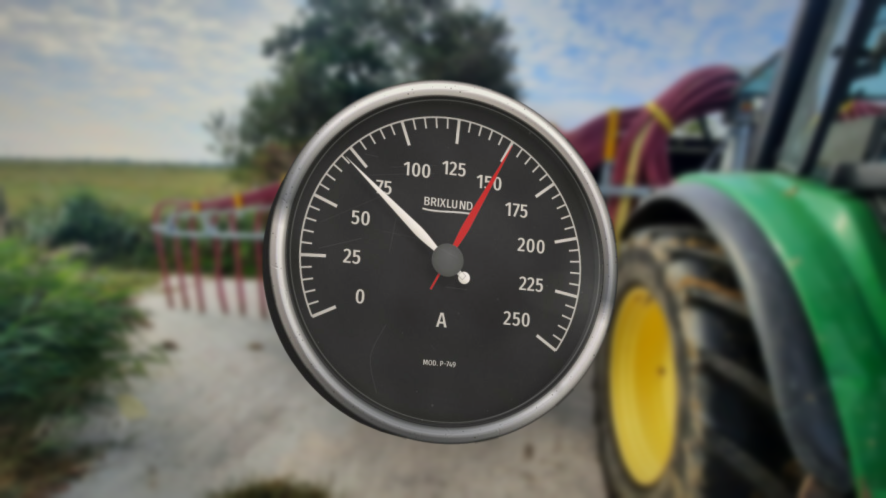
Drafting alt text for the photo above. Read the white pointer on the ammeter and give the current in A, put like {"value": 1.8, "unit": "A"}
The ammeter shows {"value": 70, "unit": "A"}
